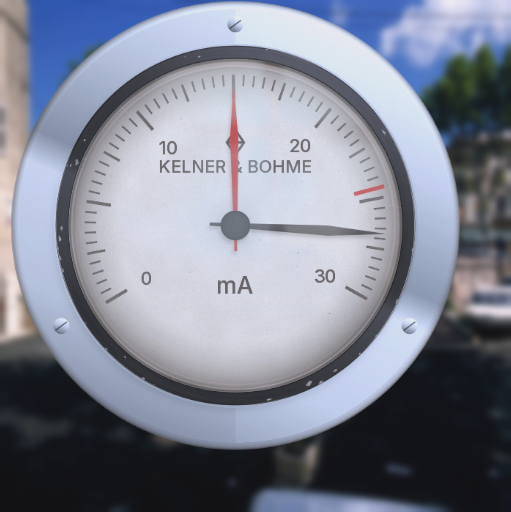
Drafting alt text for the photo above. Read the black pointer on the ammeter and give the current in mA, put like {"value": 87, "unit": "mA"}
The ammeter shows {"value": 26.75, "unit": "mA"}
